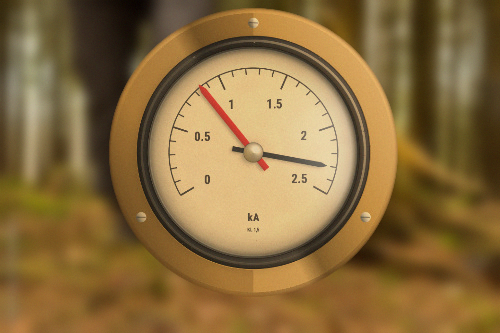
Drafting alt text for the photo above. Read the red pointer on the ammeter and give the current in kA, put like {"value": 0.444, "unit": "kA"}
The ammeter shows {"value": 0.85, "unit": "kA"}
